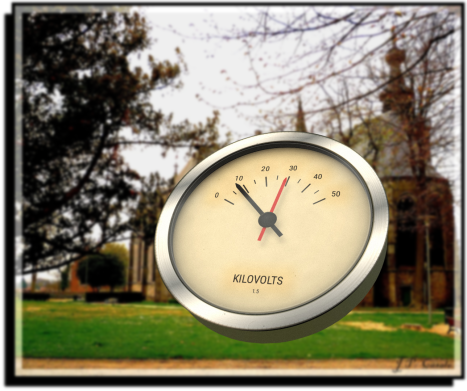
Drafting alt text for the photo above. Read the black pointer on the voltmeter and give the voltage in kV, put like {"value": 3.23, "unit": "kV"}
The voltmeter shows {"value": 7.5, "unit": "kV"}
